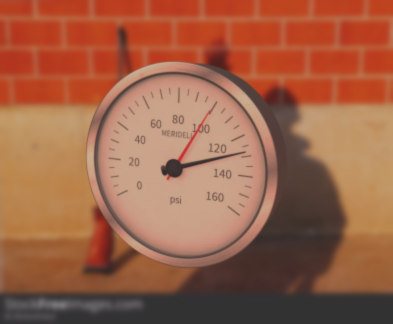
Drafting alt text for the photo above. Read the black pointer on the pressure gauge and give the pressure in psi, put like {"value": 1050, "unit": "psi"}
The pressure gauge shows {"value": 127.5, "unit": "psi"}
